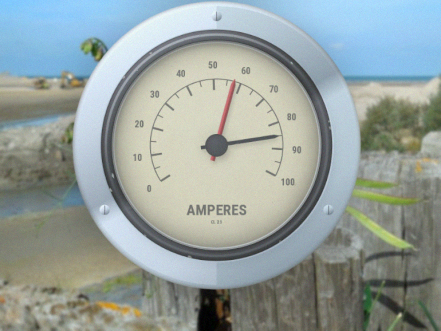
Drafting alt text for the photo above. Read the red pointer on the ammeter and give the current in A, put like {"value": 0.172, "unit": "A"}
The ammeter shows {"value": 57.5, "unit": "A"}
